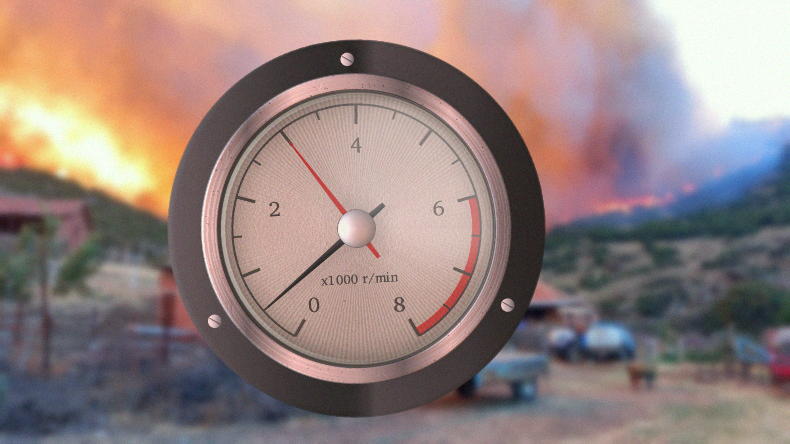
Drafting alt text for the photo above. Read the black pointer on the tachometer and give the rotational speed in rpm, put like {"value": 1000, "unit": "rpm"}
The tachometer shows {"value": 500, "unit": "rpm"}
